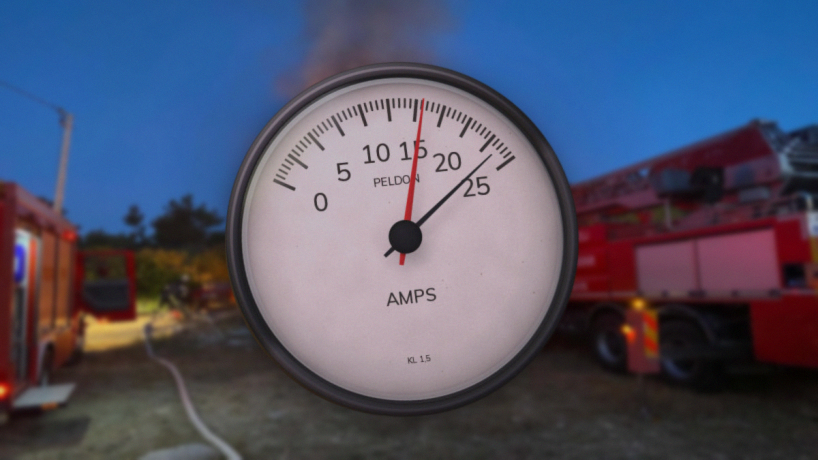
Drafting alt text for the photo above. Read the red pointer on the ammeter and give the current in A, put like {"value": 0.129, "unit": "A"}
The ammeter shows {"value": 15.5, "unit": "A"}
